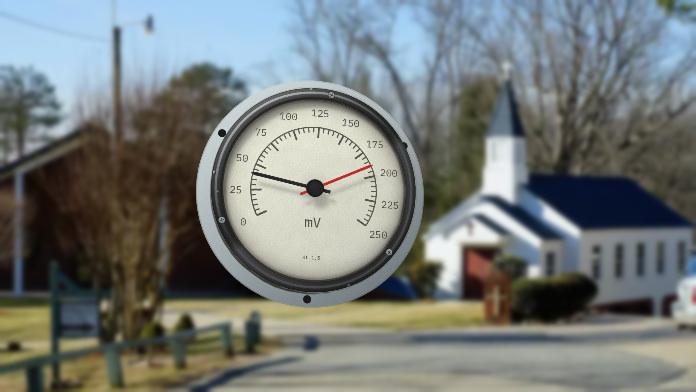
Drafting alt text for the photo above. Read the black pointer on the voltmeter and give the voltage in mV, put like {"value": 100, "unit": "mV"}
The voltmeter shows {"value": 40, "unit": "mV"}
